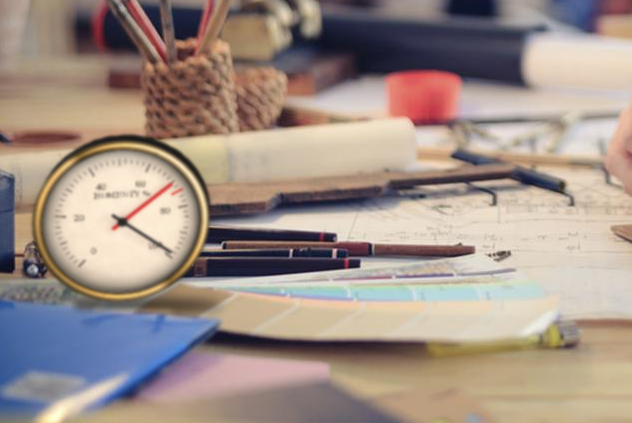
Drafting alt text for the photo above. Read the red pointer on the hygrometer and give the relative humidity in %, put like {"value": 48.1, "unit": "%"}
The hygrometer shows {"value": 70, "unit": "%"}
